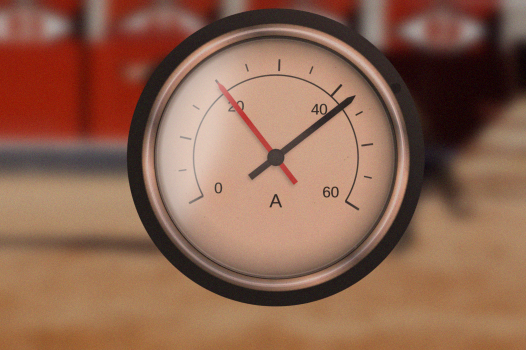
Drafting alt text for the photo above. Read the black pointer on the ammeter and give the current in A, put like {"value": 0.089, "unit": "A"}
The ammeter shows {"value": 42.5, "unit": "A"}
